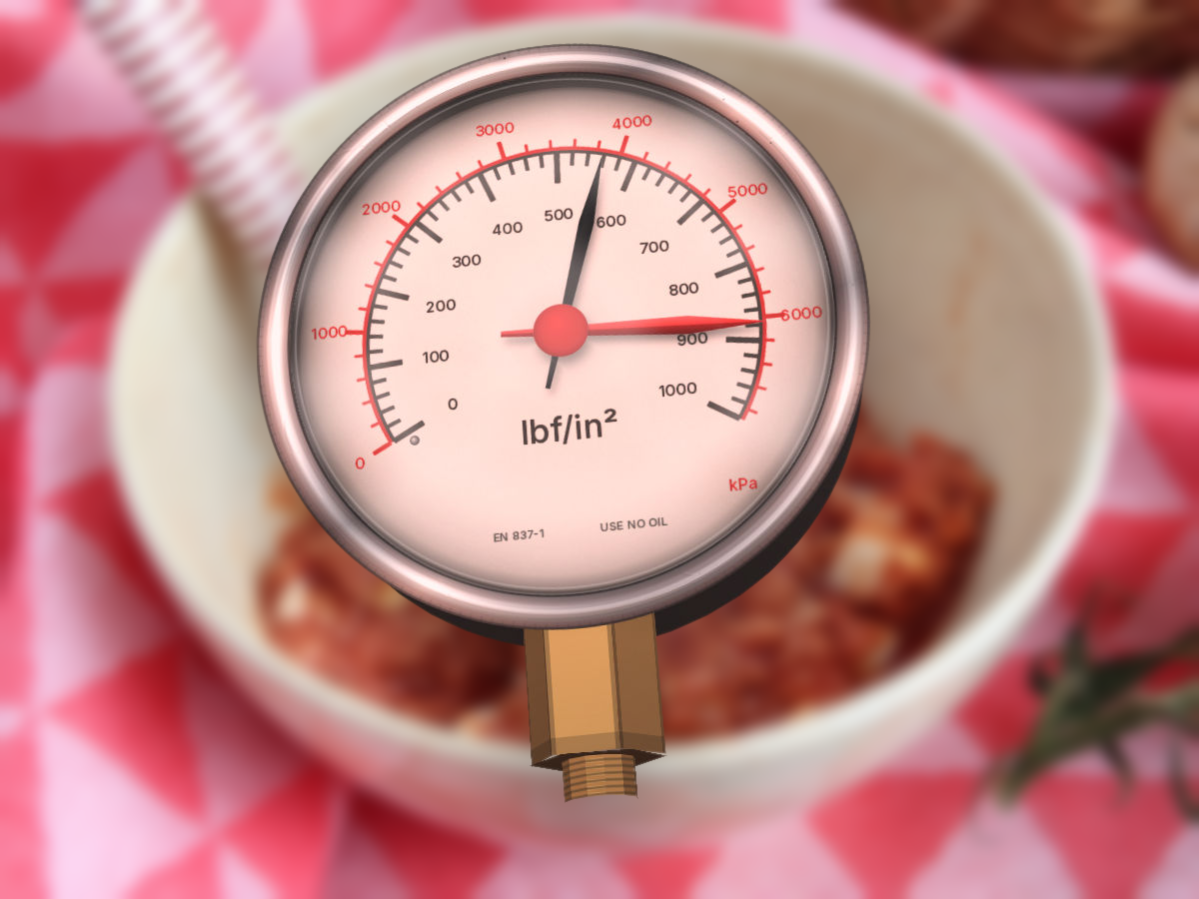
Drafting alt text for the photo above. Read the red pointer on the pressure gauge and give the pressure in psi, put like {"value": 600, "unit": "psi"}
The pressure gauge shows {"value": 880, "unit": "psi"}
